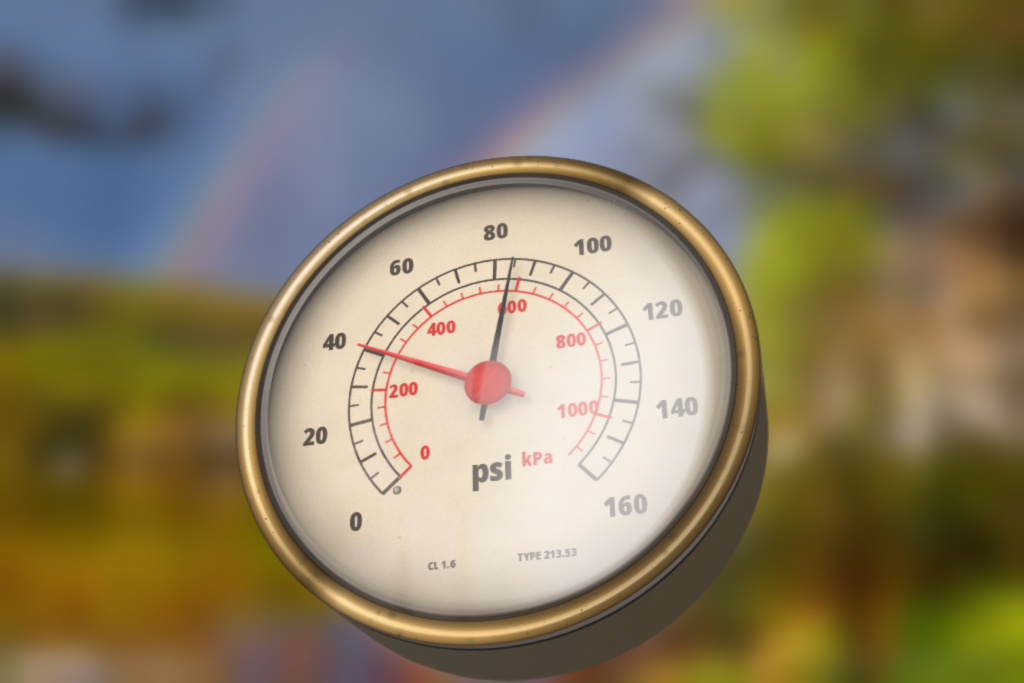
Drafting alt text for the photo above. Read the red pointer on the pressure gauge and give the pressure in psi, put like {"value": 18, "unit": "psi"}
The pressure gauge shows {"value": 40, "unit": "psi"}
